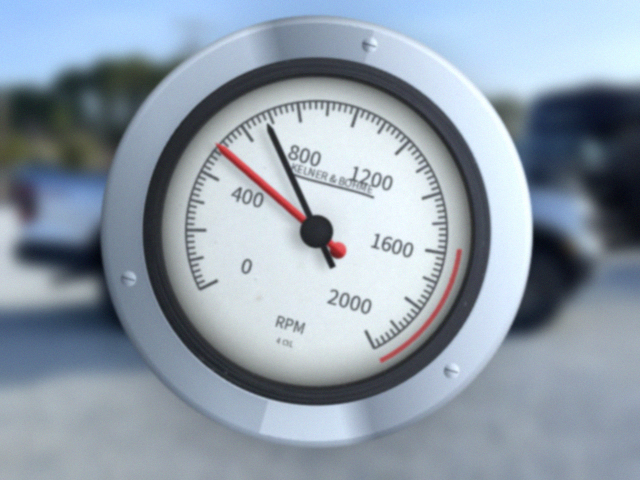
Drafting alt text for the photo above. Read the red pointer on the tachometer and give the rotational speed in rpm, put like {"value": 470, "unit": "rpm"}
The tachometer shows {"value": 500, "unit": "rpm"}
